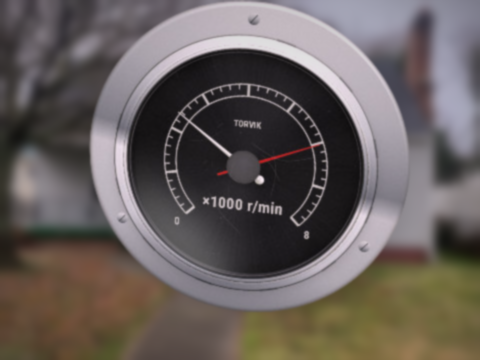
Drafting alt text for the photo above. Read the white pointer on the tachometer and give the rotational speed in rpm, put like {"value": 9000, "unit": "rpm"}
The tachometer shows {"value": 2400, "unit": "rpm"}
